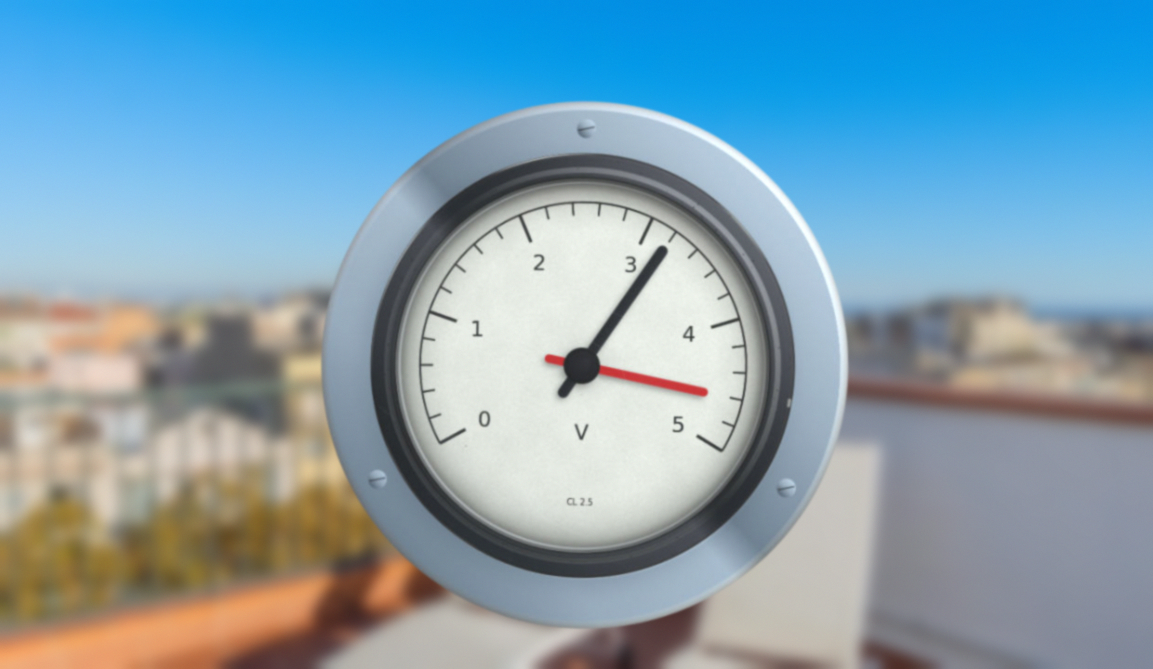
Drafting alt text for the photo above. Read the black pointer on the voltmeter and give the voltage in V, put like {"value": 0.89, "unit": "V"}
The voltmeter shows {"value": 3.2, "unit": "V"}
